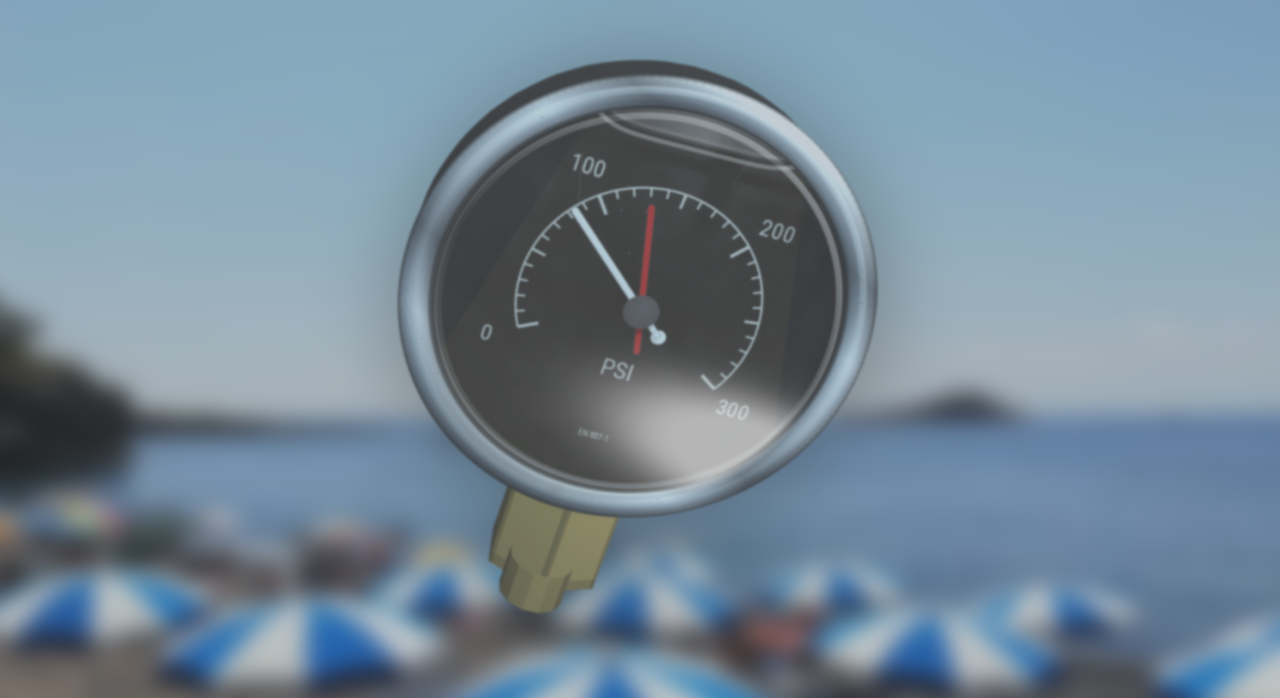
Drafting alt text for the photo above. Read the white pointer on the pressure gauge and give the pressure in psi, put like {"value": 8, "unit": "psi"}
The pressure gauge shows {"value": 85, "unit": "psi"}
